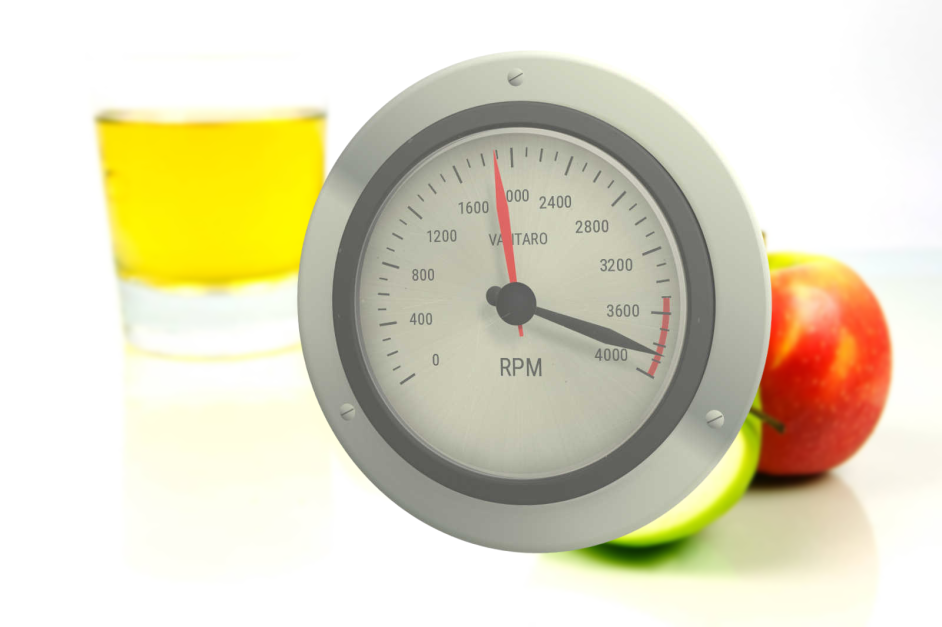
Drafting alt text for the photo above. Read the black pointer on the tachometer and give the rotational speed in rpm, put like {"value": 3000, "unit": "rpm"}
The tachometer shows {"value": 3850, "unit": "rpm"}
